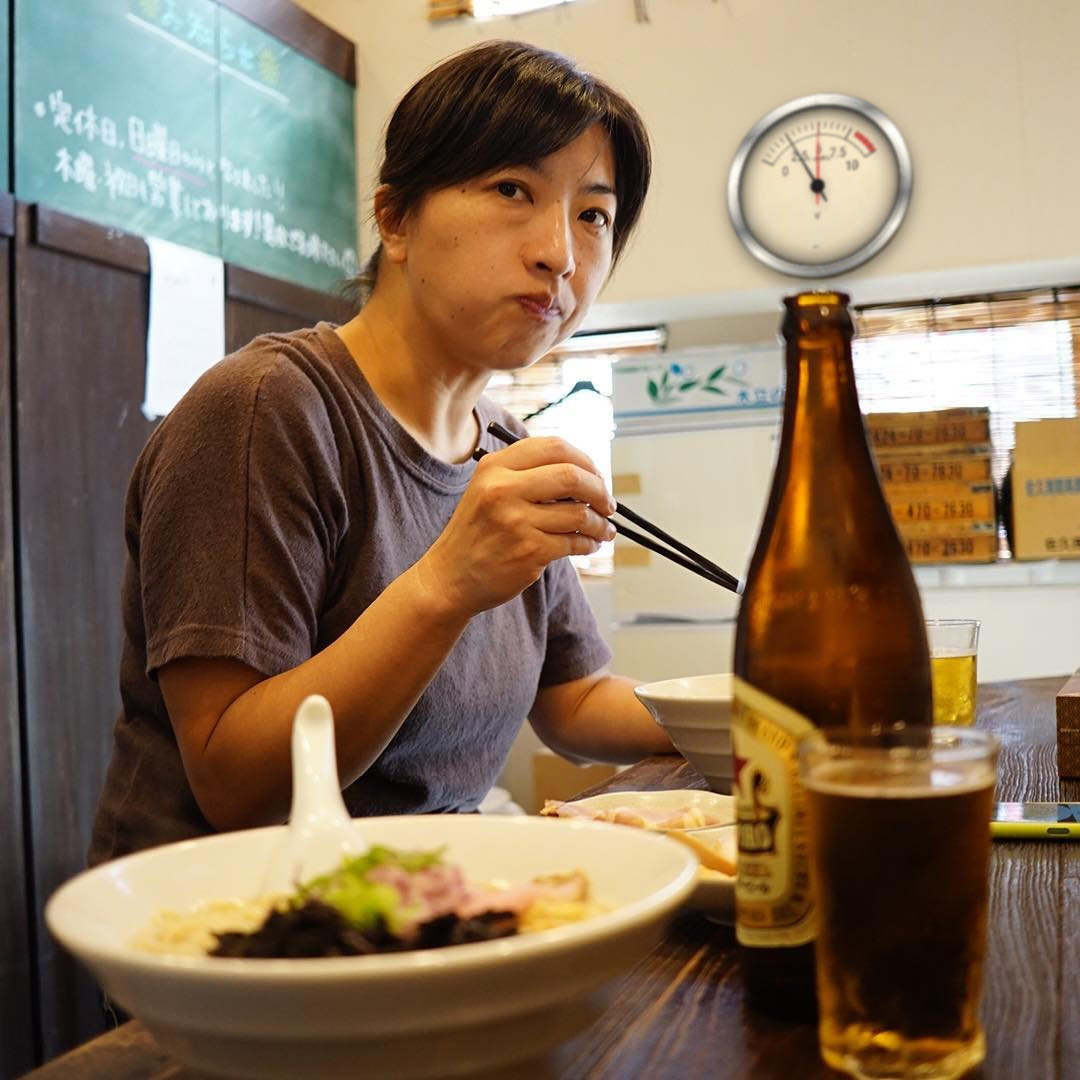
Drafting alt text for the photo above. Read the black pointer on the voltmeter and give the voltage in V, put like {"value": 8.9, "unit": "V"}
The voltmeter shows {"value": 2.5, "unit": "V"}
